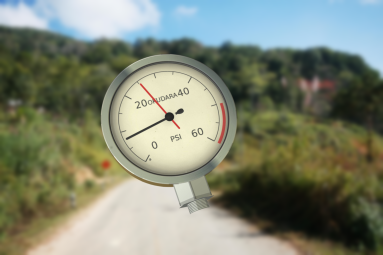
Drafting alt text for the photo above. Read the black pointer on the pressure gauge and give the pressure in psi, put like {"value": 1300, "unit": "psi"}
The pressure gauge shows {"value": 7.5, "unit": "psi"}
